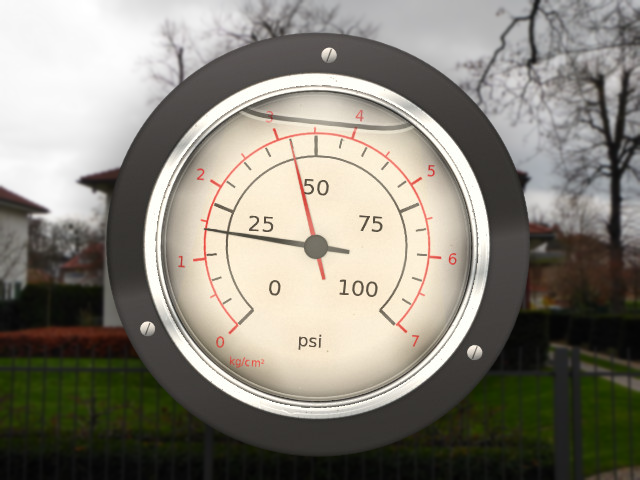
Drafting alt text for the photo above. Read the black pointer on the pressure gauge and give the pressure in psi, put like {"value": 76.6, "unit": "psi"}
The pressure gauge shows {"value": 20, "unit": "psi"}
